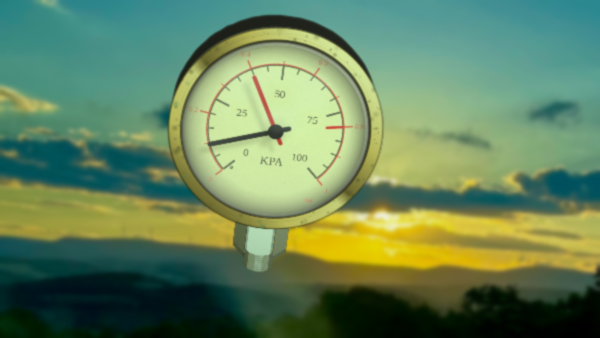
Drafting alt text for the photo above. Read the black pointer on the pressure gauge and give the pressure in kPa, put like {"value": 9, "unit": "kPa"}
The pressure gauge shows {"value": 10, "unit": "kPa"}
